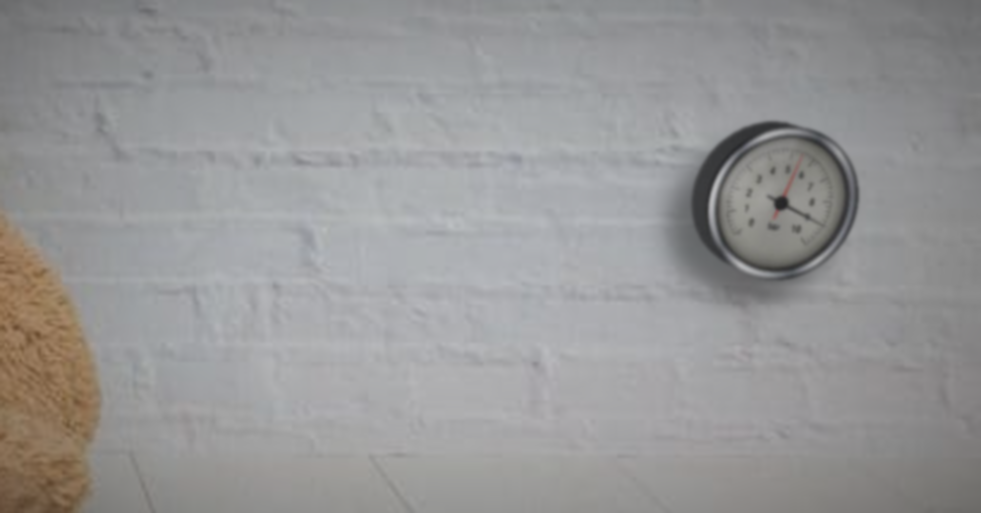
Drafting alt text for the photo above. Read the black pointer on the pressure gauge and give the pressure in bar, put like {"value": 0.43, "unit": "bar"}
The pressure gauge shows {"value": 9, "unit": "bar"}
